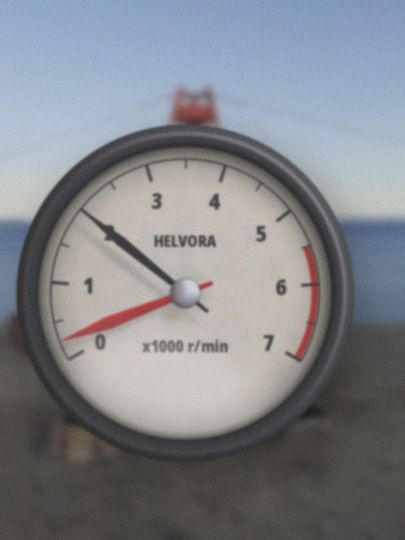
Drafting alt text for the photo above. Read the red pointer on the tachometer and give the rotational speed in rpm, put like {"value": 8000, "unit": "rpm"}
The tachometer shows {"value": 250, "unit": "rpm"}
